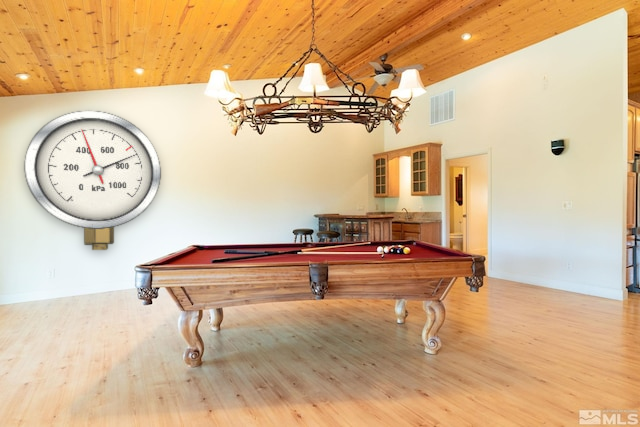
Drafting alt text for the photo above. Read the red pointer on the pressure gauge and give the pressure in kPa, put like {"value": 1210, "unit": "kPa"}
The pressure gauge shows {"value": 450, "unit": "kPa"}
